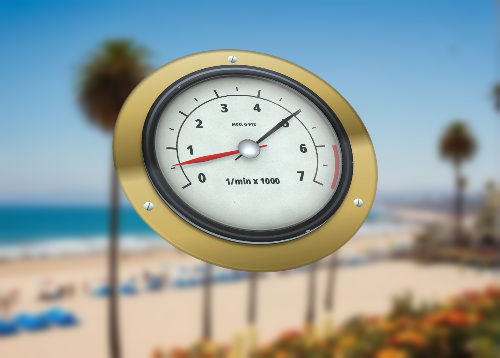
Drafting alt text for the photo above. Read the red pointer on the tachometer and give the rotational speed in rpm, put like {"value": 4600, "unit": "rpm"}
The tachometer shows {"value": 500, "unit": "rpm"}
